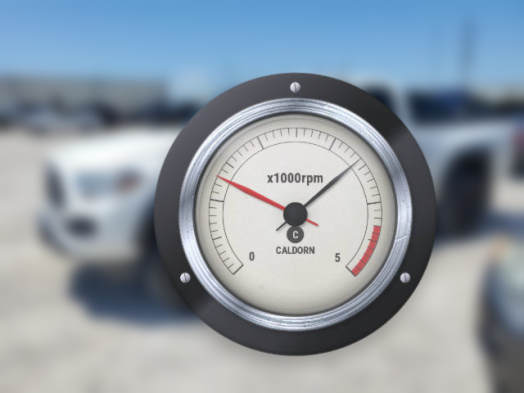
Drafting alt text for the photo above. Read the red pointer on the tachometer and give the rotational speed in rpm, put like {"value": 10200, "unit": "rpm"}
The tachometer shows {"value": 1300, "unit": "rpm"}
